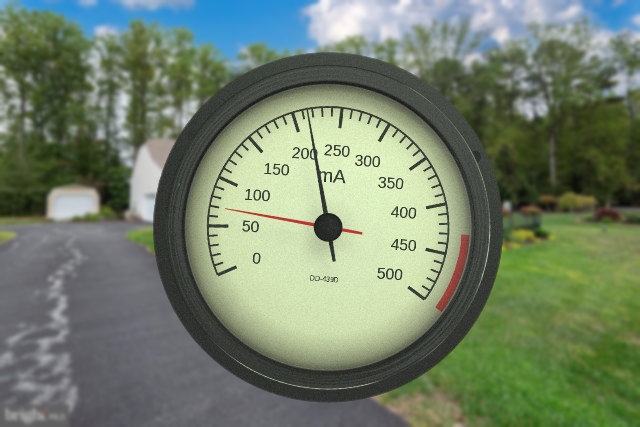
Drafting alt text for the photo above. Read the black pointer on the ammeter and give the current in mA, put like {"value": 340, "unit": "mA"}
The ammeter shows {"value": 215, "unit": "mA"}
